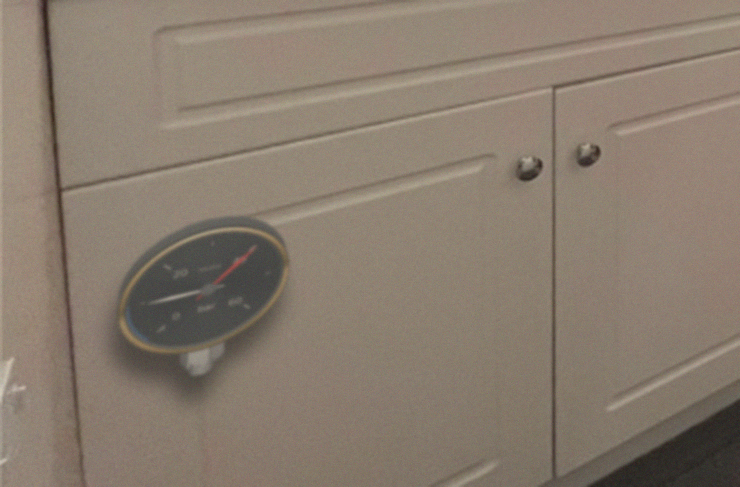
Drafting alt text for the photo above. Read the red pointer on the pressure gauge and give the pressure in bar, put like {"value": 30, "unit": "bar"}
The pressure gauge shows {"value": 40, "unit": "bar"}
